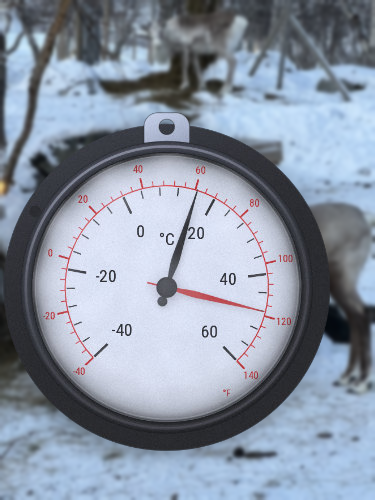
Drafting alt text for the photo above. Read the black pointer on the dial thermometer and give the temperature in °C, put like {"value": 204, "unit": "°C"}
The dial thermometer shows {"value": 16, "unit": "°C"}
